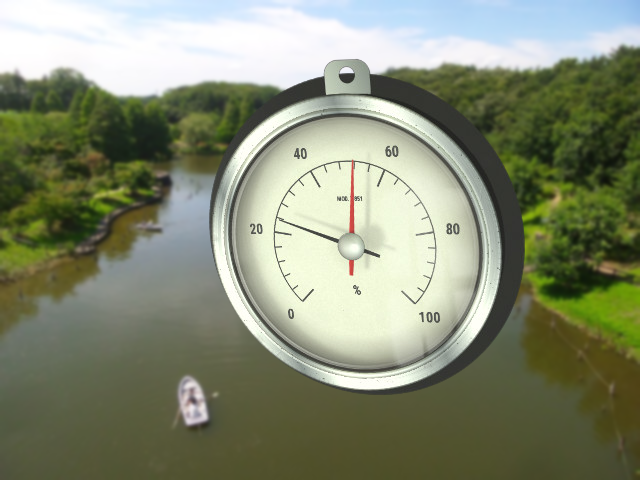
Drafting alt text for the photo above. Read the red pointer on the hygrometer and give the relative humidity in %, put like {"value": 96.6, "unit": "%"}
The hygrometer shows {"value": 52, "unit": "%"}
